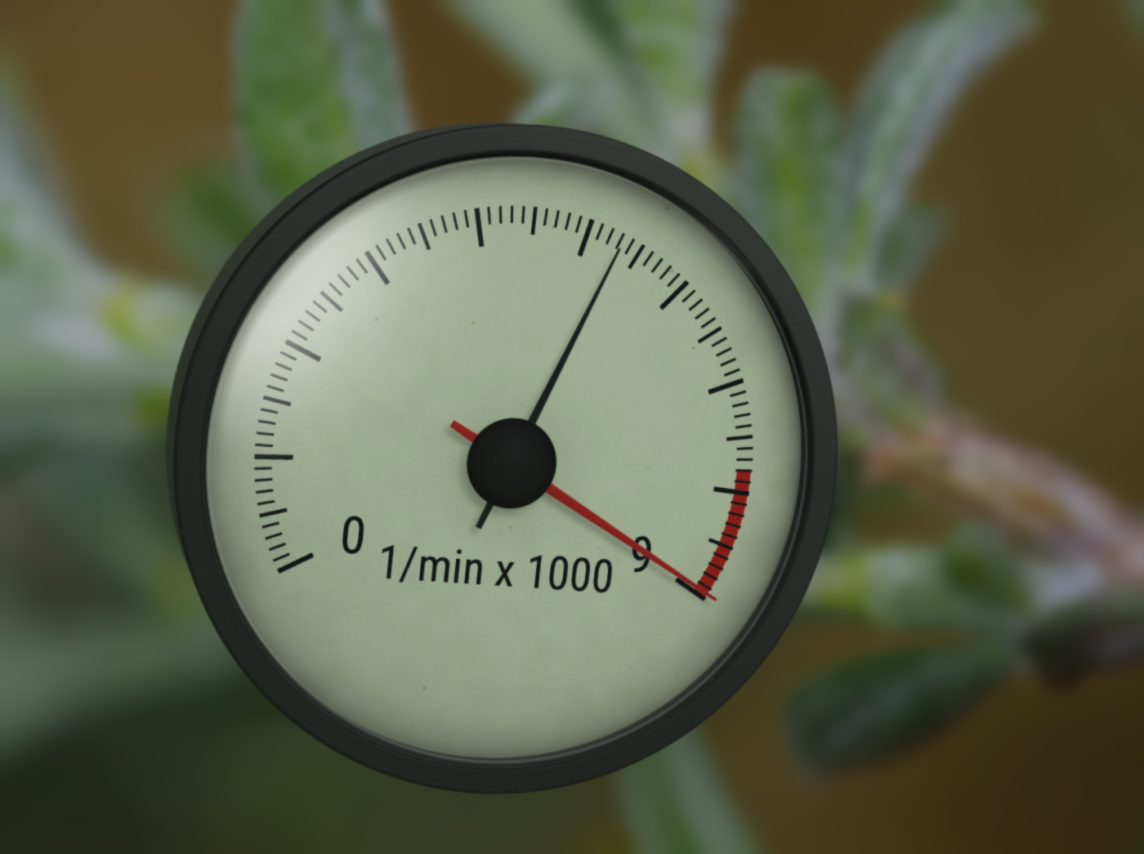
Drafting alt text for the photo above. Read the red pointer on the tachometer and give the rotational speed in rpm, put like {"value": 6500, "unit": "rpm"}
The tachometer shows {"value": 8950, "unit": "rpm"}
